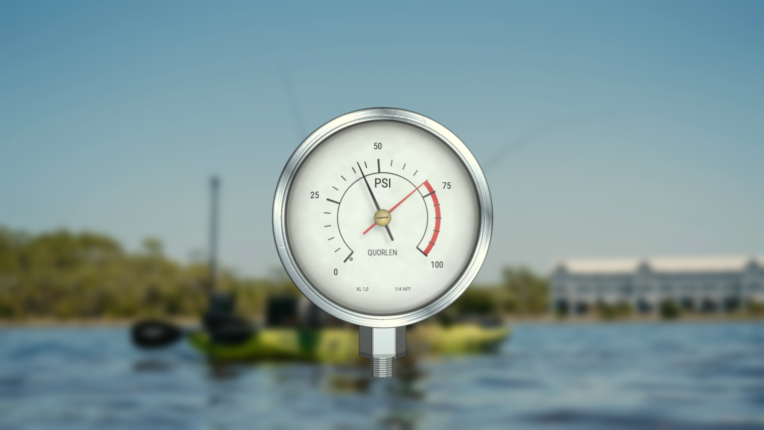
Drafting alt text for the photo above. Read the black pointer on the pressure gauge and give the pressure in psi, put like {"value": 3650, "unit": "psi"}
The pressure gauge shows {"value": 42.5, "unit": "psi"}
